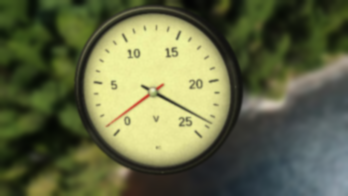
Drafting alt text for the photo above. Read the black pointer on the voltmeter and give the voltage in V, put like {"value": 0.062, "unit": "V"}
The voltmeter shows {"value": 23.5, "unit": "V"}
